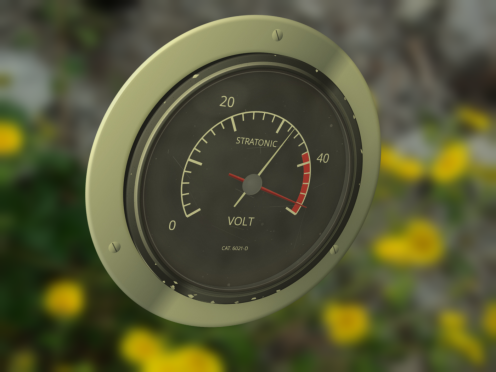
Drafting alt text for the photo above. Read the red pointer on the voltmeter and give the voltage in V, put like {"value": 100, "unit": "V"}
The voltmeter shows {"value": 48, "unit": "V"}
